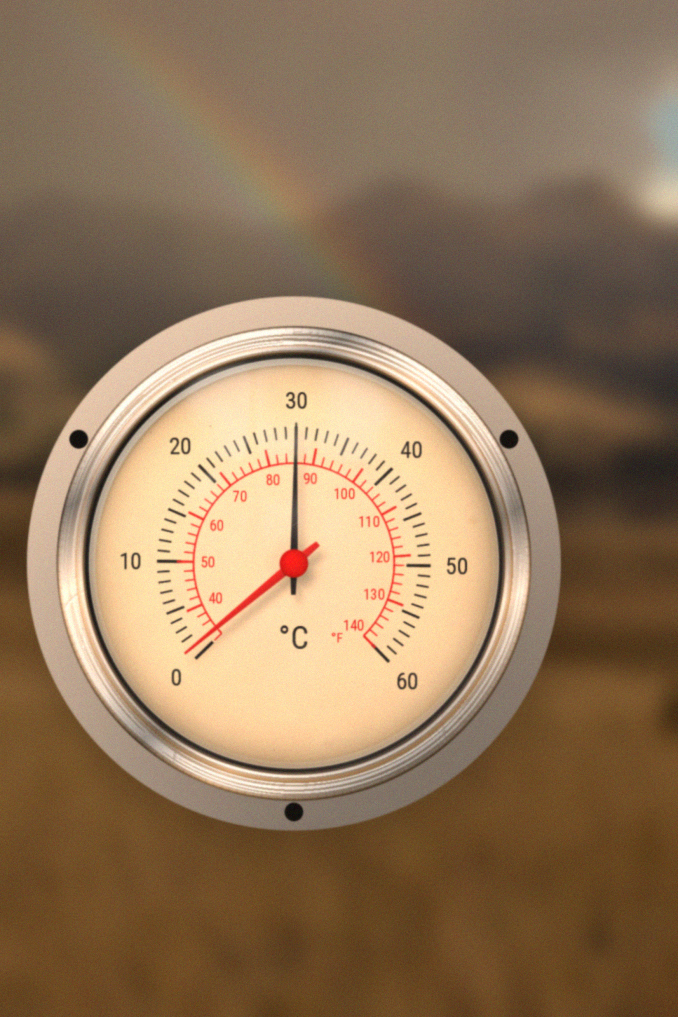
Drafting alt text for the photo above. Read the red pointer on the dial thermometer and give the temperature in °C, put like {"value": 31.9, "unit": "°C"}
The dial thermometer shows {"value": 1, "unit": "°C"}
